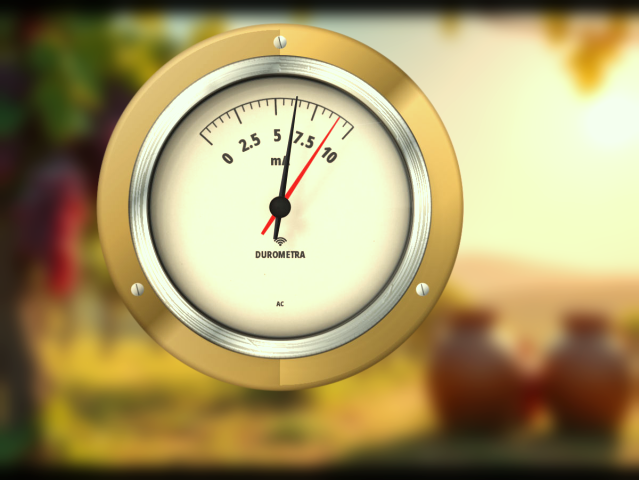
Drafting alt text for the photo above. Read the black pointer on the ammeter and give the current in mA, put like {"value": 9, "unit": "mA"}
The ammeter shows {"value": 6.25, "unit": "mA"}
